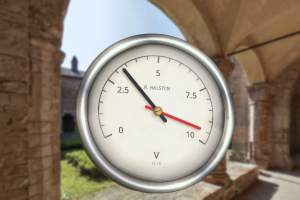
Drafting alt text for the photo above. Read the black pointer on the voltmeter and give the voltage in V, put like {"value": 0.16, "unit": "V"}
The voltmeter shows {"value": 3.25, "unit": "V"}
